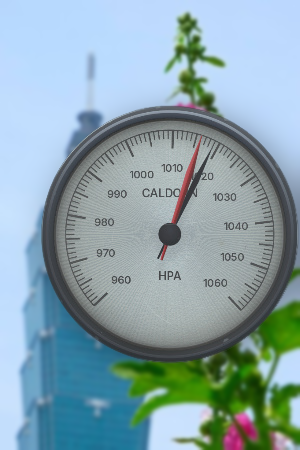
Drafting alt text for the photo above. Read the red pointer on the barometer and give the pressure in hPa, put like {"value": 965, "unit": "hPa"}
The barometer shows {"value": 1016, "unit": "hPa"}
